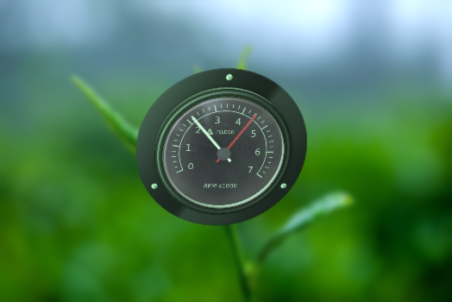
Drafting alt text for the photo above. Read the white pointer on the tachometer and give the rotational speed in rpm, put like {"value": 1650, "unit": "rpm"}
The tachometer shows {"value": 2200, "unit": "rpm"}
